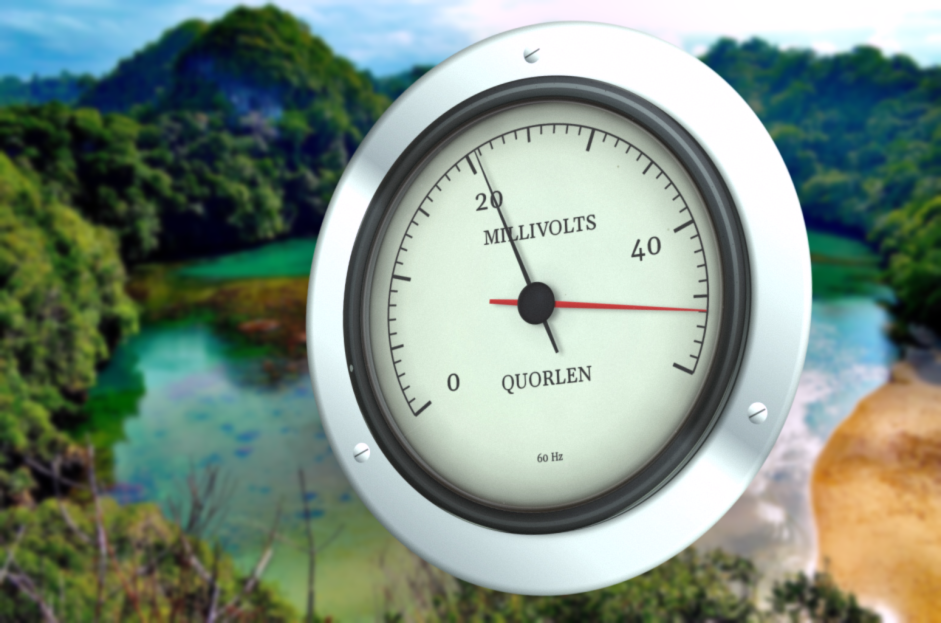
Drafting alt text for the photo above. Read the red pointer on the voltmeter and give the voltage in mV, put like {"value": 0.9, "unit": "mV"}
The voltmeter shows {"value": 46, "unit": "mV"}
